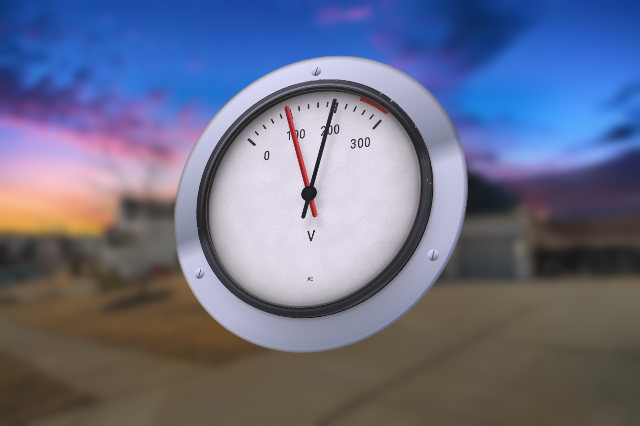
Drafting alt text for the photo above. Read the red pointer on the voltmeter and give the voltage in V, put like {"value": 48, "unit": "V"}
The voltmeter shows {"value": 100, "unit": "V"}
